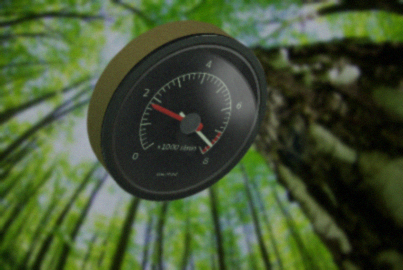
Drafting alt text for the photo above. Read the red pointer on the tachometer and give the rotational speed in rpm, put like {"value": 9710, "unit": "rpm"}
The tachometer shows {"value": 1800, "unit": "rpm"}
